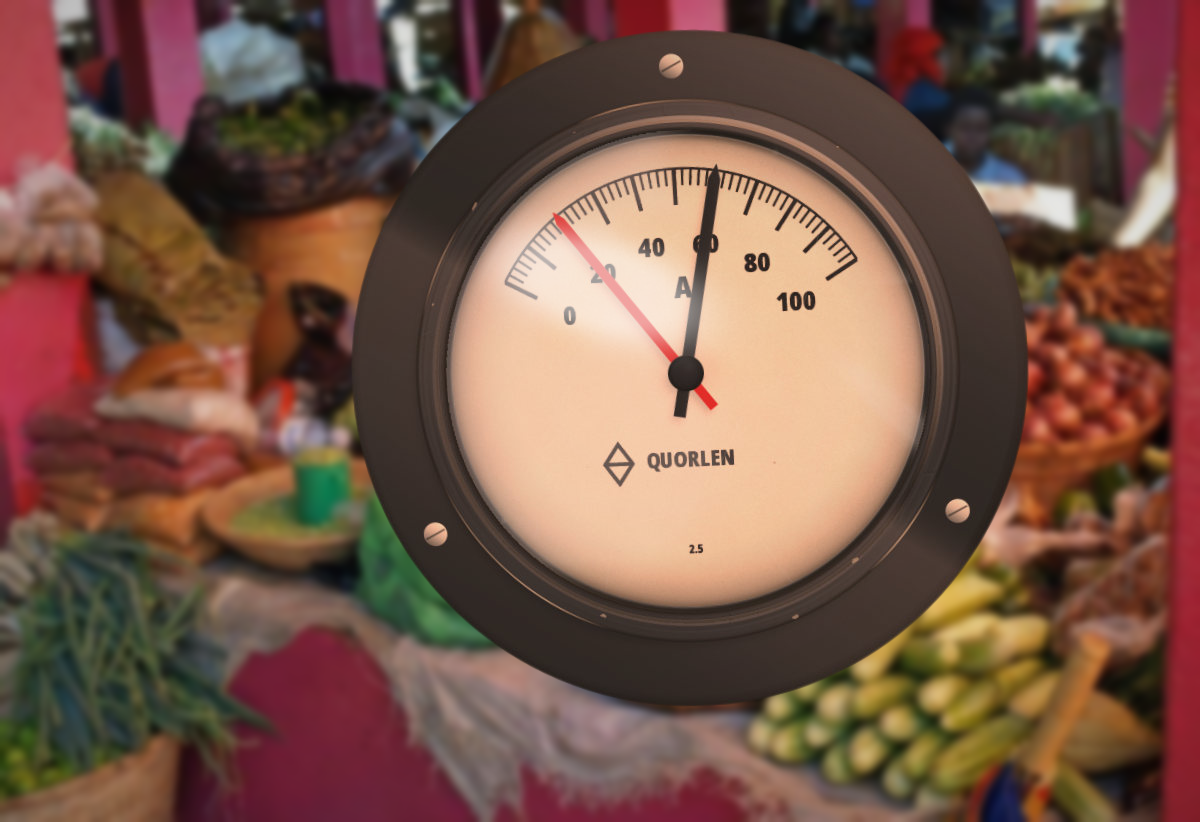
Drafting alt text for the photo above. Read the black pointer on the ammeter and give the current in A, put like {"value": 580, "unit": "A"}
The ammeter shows {"value": 60, "unit": "A"}
